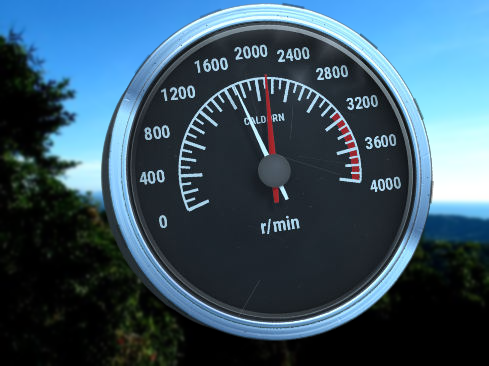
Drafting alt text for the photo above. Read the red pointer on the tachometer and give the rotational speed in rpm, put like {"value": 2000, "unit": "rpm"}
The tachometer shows {"value": 2100, "unit": "rpm"}
